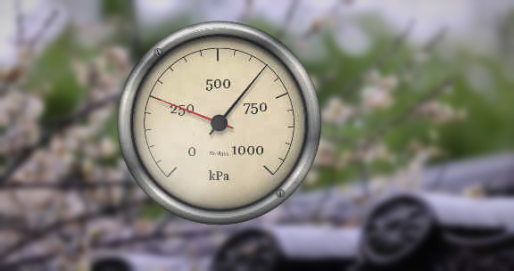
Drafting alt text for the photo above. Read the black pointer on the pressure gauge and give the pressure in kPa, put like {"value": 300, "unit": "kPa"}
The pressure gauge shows {"value": 650, "unit": "kPa"}
